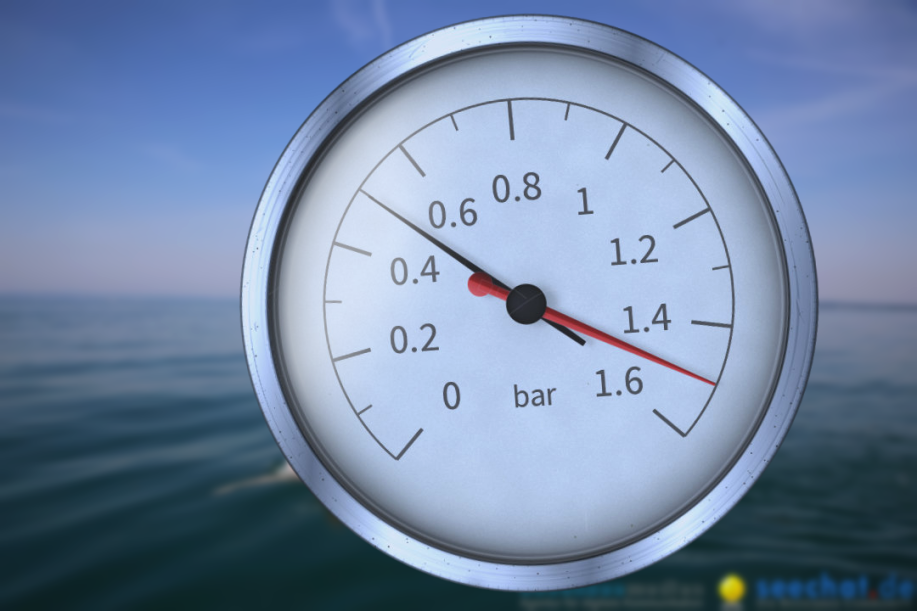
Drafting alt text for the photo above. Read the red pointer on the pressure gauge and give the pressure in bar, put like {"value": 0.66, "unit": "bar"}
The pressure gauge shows {"value": 1.5, "unit": "bar"}
